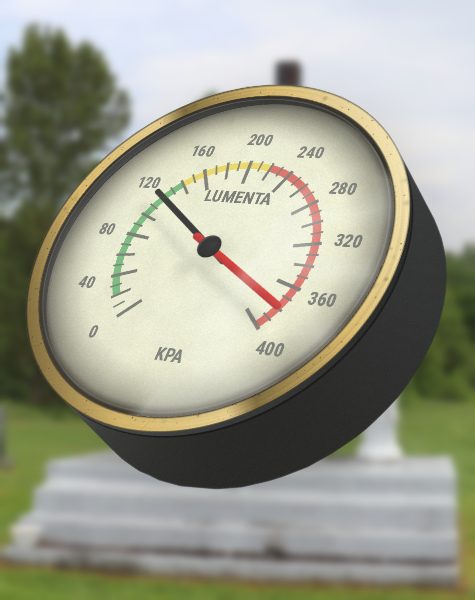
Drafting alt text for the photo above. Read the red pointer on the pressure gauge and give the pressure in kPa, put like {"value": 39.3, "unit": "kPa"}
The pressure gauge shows {"value": 380, "unit": "kPa"}
